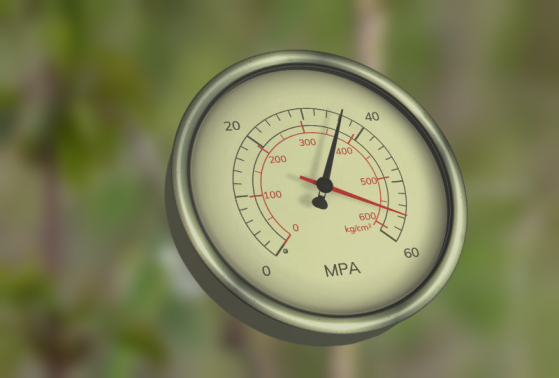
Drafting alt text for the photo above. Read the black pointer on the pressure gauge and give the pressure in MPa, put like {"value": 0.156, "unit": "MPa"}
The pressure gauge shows {"value": 36, "unit": "MPa"}
